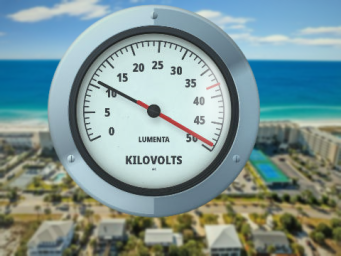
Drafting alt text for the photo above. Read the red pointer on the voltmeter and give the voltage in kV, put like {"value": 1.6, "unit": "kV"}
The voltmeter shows {"value": 49, "unit": "kV"}
